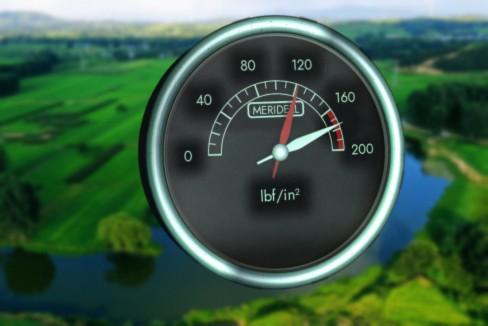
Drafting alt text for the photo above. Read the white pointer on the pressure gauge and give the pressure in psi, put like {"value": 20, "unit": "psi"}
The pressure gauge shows {"value": 175, "unit": "psi"}
